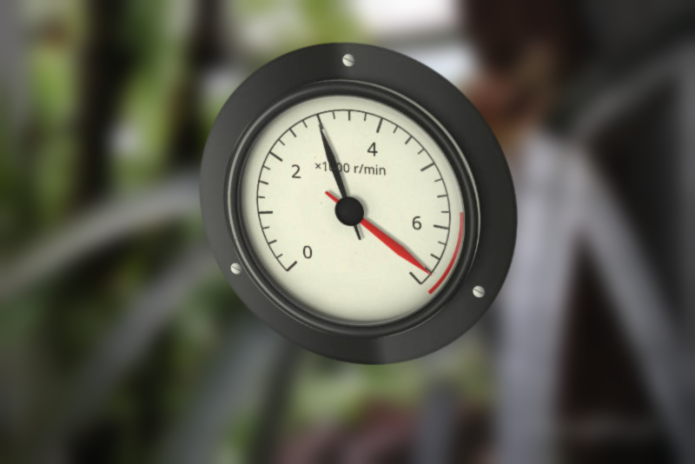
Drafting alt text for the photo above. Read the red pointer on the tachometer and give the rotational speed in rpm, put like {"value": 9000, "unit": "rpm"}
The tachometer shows {"value": 6750, "unit": "rpm"}
